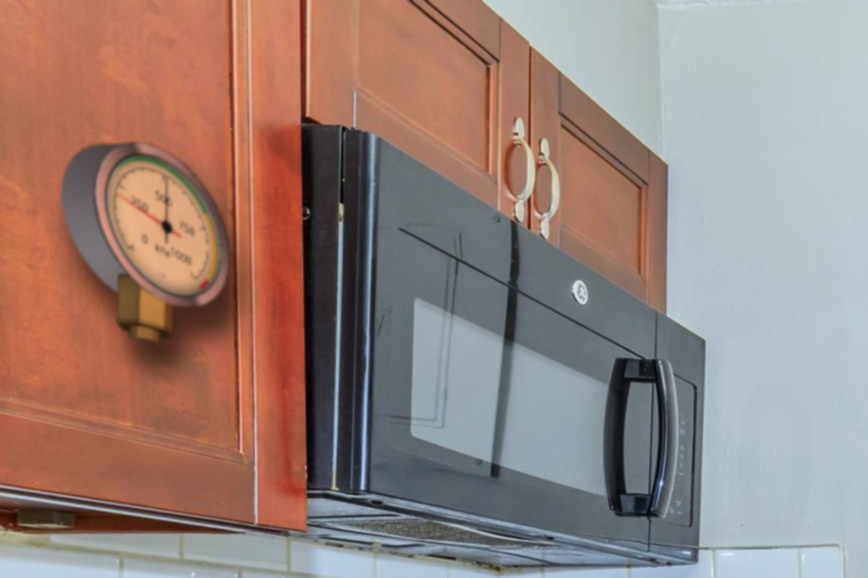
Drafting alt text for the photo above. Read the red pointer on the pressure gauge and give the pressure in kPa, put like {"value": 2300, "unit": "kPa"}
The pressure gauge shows {"value": 200, "unit": "kPa"}
